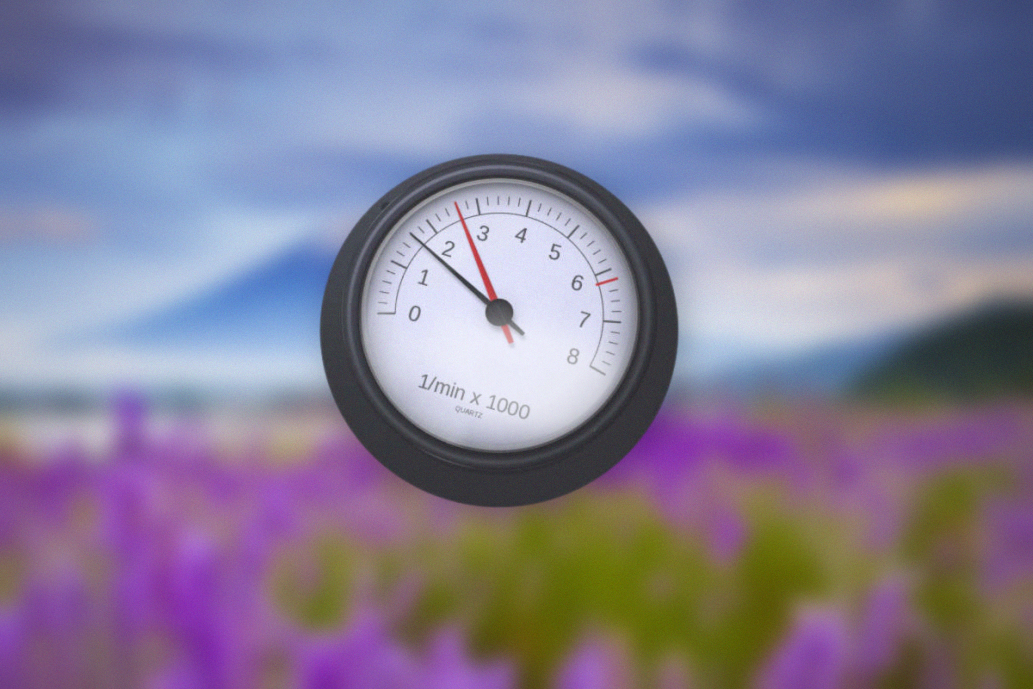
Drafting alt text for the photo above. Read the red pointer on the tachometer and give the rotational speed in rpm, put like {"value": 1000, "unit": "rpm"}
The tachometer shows {"value": 2600, "unit": "rpm"}
